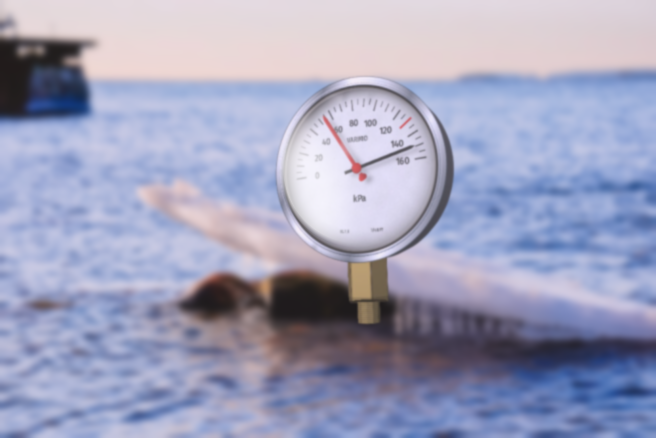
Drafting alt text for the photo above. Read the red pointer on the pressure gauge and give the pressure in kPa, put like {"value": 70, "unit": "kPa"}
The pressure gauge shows {"value": 55, "unit": "kPa"}
